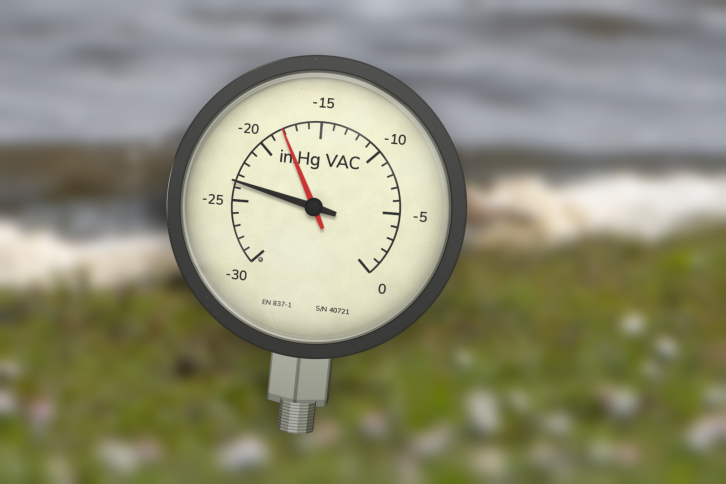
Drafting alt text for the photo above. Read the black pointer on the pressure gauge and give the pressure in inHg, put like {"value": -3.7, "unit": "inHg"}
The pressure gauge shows {"value": -23.5, "unit": "inHg"}
